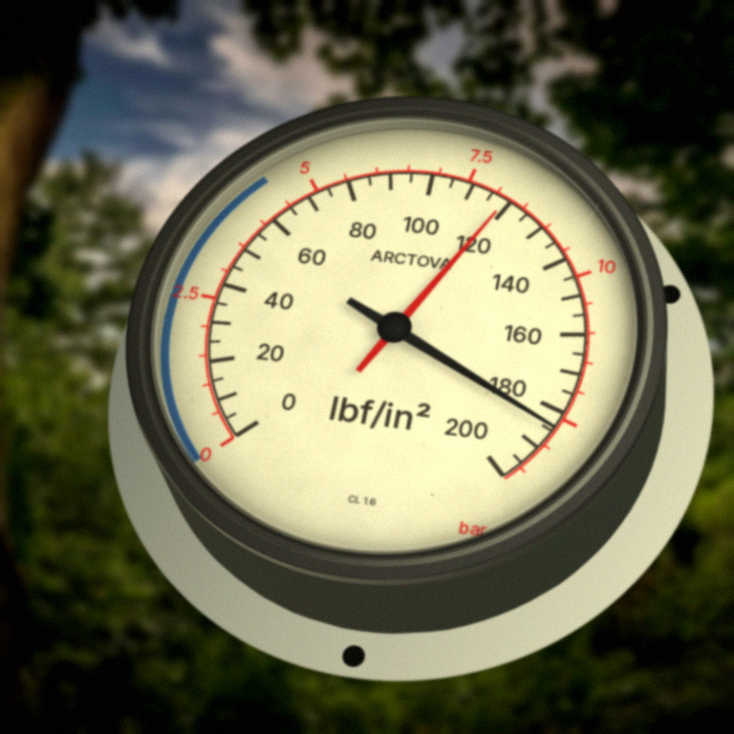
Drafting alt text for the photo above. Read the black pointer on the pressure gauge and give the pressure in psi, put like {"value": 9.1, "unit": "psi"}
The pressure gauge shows {"value": 185, "unit": "psi"}
